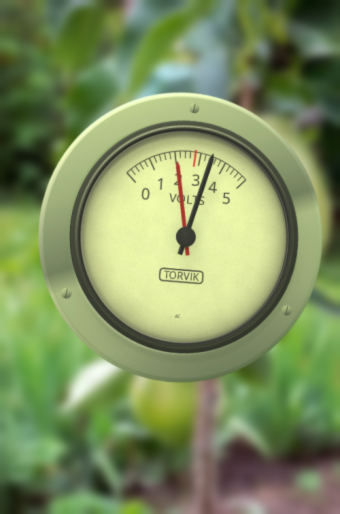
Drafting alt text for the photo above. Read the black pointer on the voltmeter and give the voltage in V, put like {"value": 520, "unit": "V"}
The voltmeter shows {"value": 3.4, "unit": "V"}
